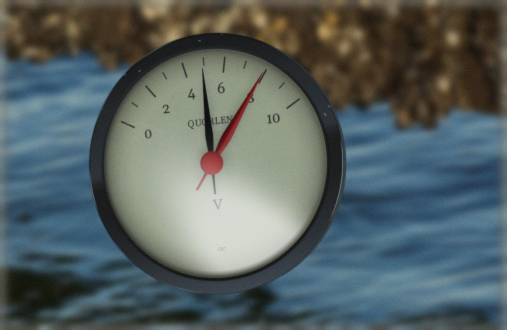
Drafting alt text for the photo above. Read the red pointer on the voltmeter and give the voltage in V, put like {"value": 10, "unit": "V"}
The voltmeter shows {"value": 8, "unit": "V"}
